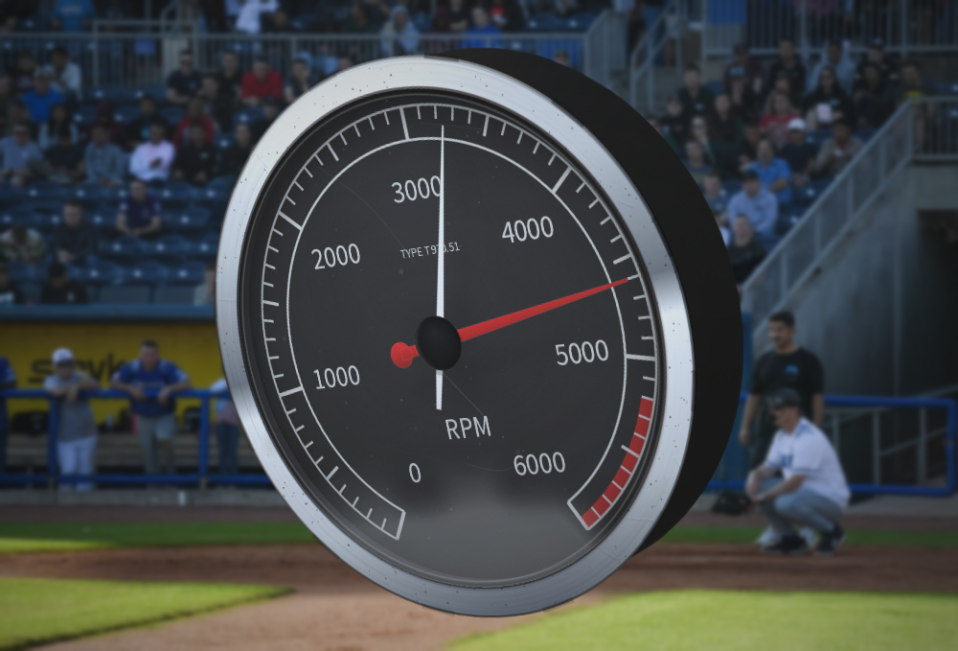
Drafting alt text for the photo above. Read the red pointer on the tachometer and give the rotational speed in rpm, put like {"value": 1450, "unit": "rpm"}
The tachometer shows {"value": 4600, "unit": "rpm"}
